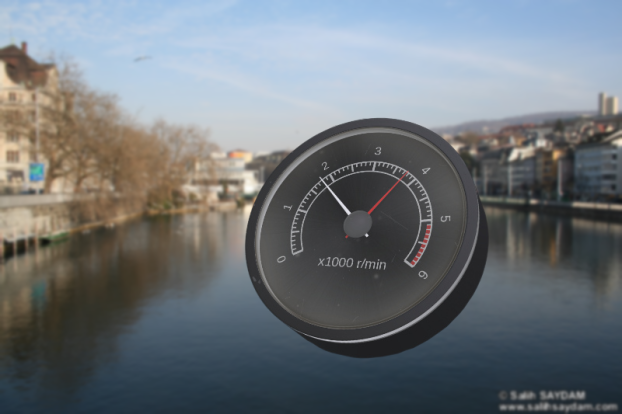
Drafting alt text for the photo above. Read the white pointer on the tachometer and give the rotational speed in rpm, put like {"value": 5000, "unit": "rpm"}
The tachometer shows {"value": 1800, "unit": "rpm"}
